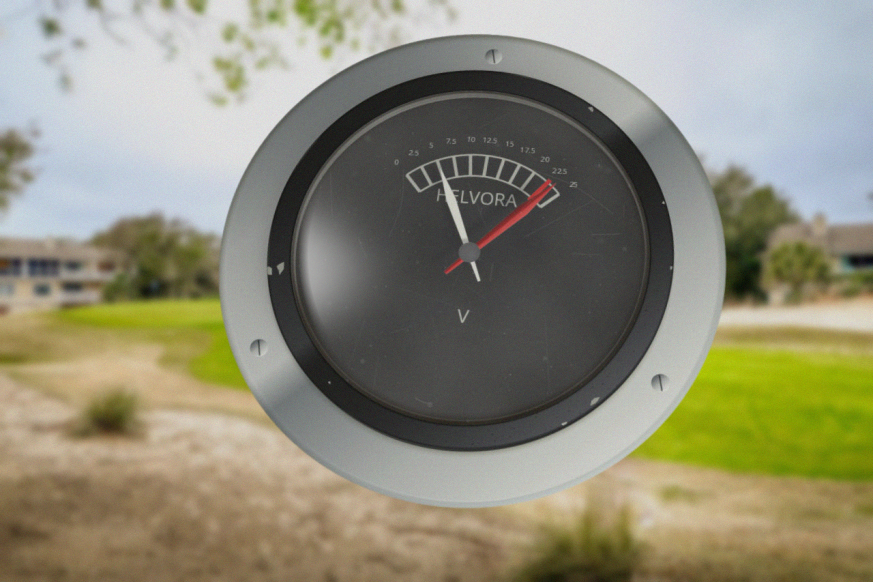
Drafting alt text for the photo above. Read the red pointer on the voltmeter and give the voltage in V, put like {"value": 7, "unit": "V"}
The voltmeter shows {"value": 23.75, "unit": "V"}
